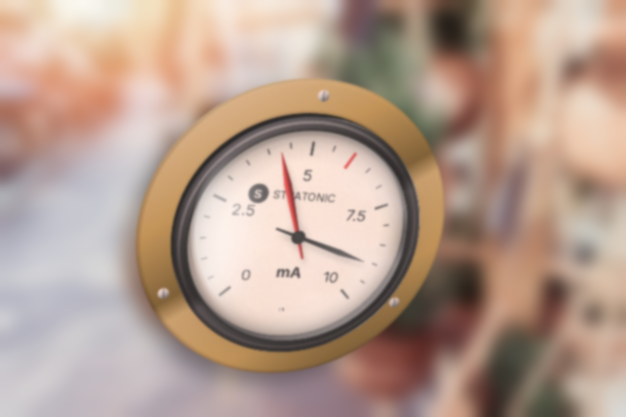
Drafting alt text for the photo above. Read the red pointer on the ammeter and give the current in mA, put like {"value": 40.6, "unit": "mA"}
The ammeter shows {"value": 4.25, "unit": "mA"}
